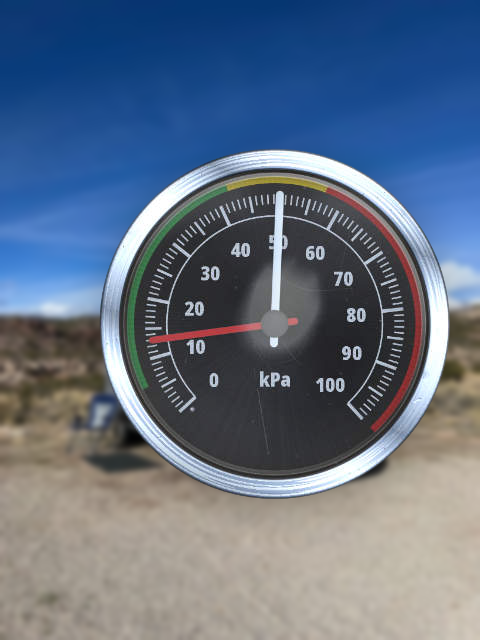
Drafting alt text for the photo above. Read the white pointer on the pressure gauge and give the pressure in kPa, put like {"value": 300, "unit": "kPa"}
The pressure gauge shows {"value": 50, "unit": "kPa"}
